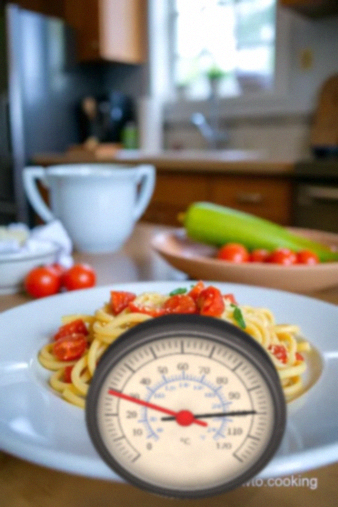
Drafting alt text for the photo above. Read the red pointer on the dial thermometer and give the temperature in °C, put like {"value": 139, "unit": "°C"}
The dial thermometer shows {"value": 30, "unit": "°C"}
